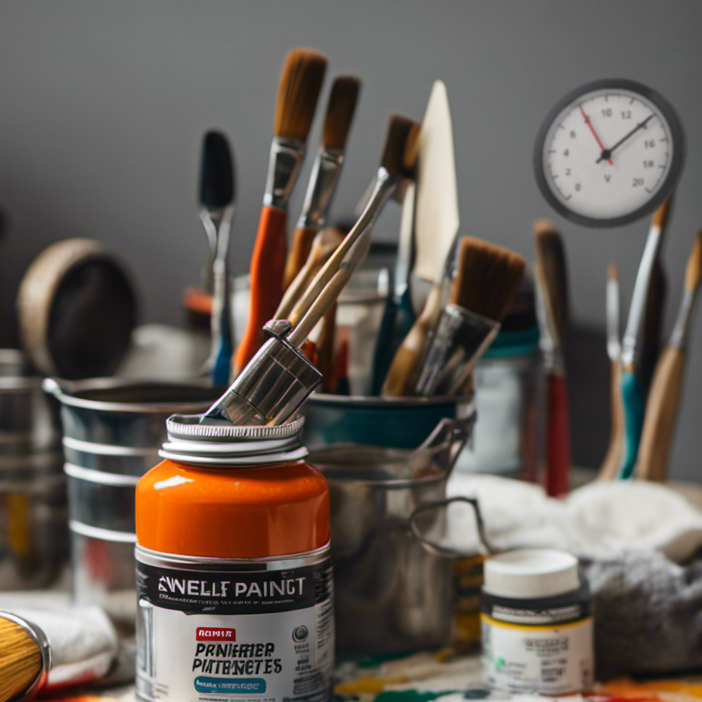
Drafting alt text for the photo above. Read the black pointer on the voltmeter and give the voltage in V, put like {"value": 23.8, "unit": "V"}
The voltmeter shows {"value": 14, "unit": "V"}
